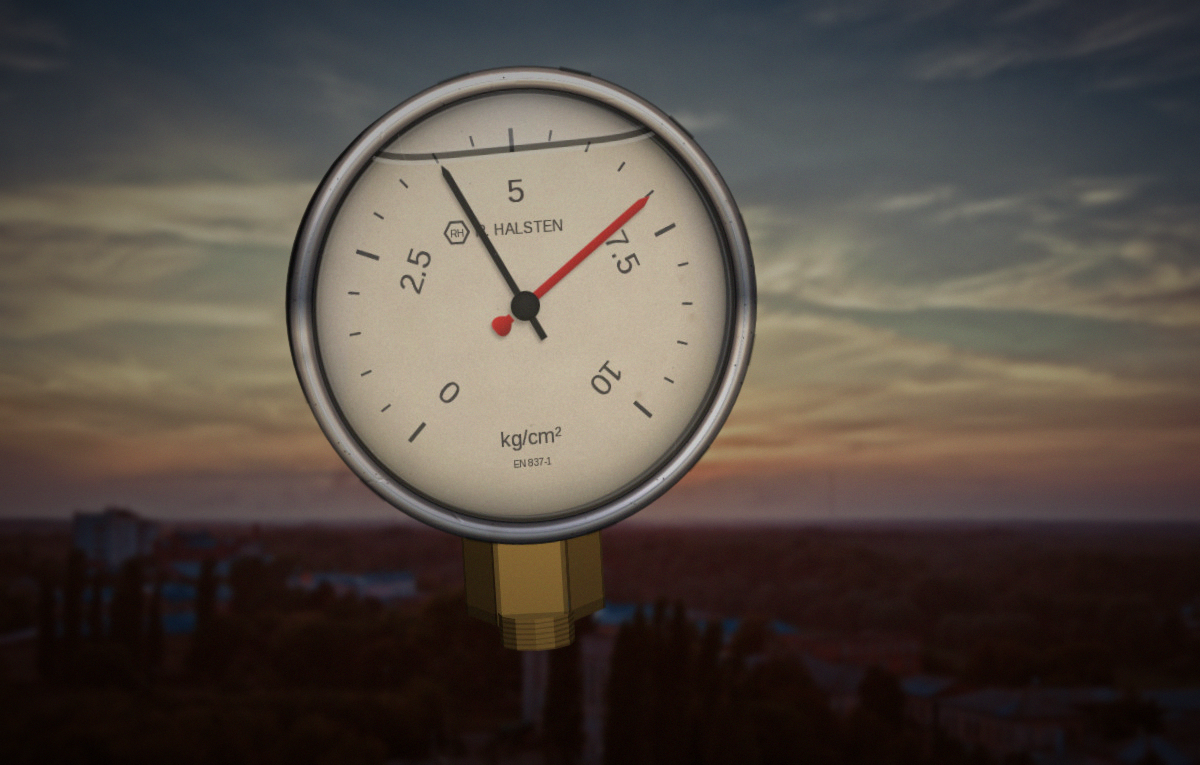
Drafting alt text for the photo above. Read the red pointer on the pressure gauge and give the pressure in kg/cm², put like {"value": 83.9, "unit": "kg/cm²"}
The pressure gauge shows {"value": 7, "unit": "kg/cm²"}
